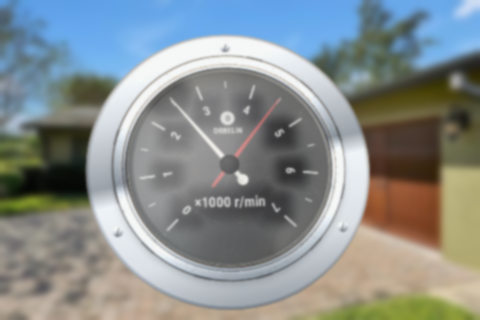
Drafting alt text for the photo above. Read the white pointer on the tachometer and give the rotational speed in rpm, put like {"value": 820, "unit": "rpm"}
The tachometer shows {"value": 2500, "unit": "rpm"}
